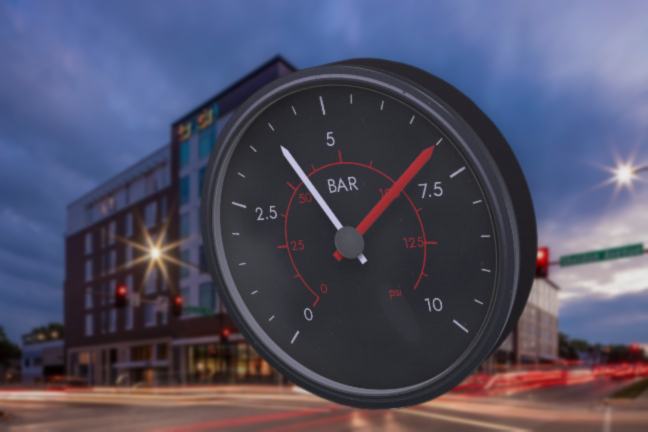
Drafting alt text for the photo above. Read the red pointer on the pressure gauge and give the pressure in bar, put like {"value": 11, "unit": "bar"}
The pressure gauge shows {"value": 7, "unit": "bar"}
